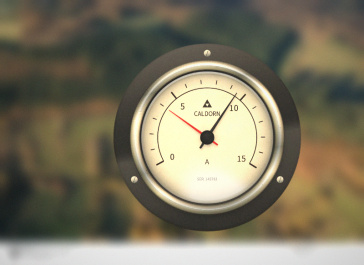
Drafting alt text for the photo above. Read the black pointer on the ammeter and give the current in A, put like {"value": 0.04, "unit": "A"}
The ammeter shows {"value": 9.5, "unit": "A"}
